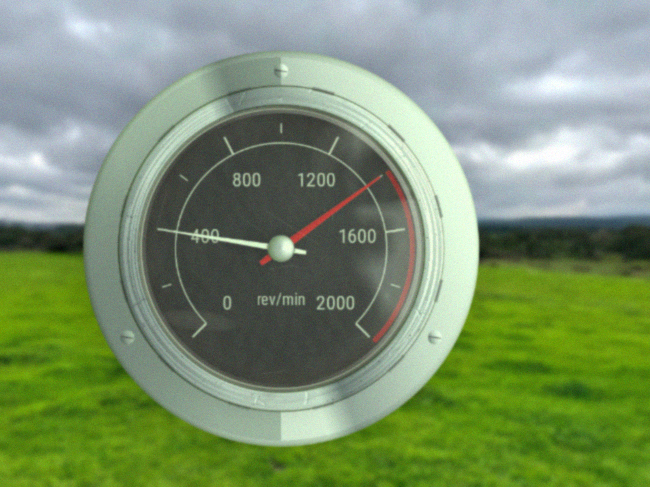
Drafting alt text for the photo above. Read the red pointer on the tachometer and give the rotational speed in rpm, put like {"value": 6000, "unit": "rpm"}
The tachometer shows {"value": 1400, "unit": "rpm"}
